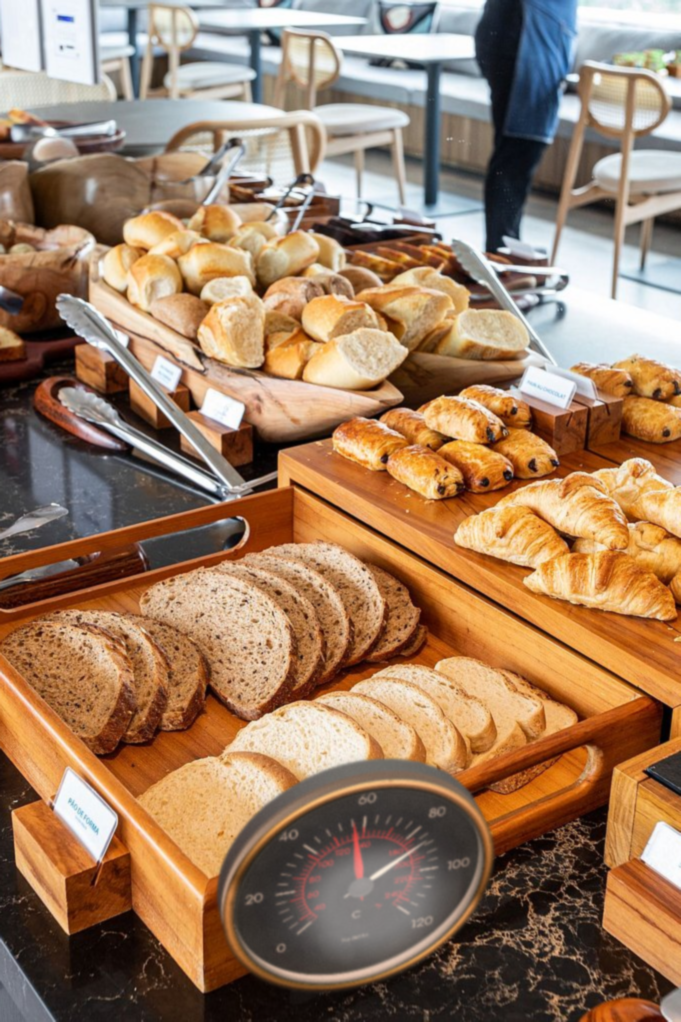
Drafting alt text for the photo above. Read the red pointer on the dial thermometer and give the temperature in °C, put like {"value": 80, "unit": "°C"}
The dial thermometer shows {"value": 56, "unit": "°C"}
